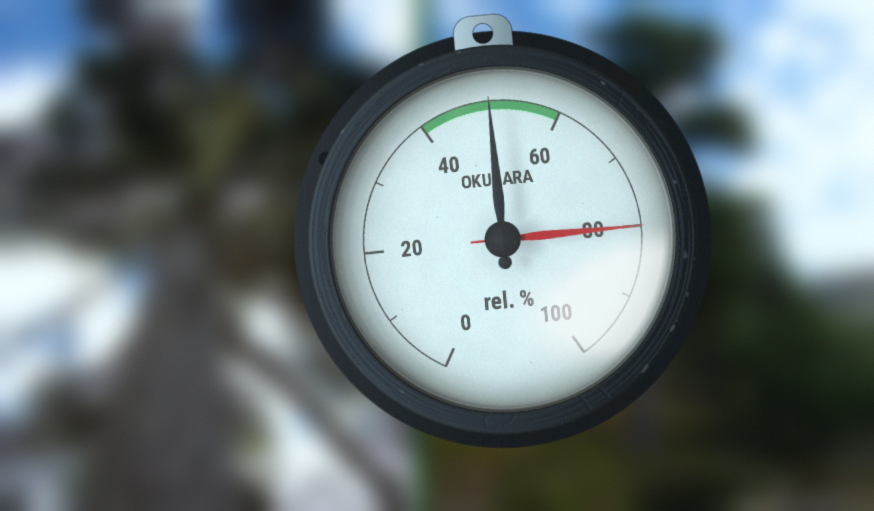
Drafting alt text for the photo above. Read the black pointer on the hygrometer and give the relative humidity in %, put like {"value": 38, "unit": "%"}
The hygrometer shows {"value": 50, "unit": "%"}
